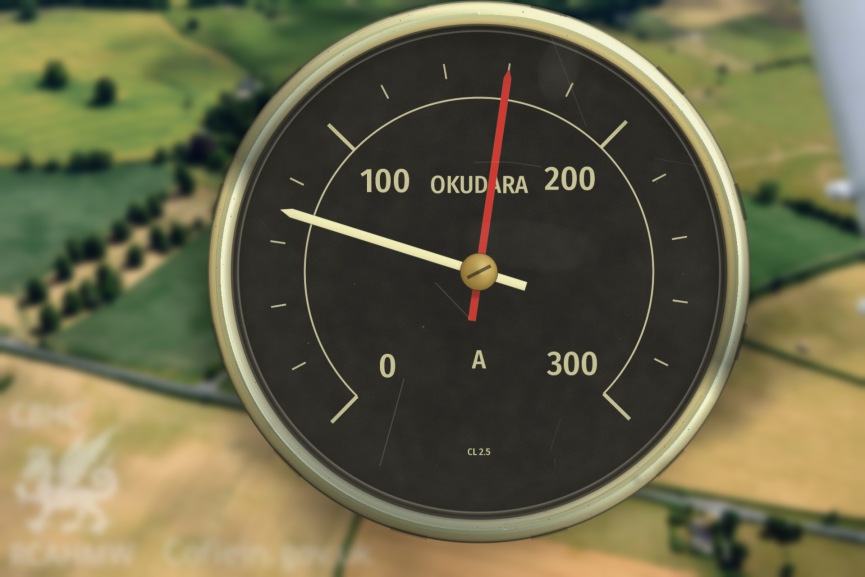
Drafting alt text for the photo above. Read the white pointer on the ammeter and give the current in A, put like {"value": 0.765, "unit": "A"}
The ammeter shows {"value": 70, "unit": "A"}
